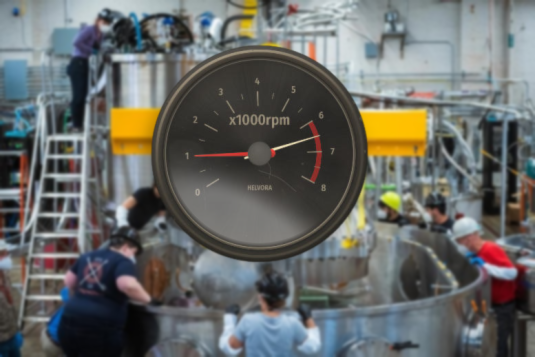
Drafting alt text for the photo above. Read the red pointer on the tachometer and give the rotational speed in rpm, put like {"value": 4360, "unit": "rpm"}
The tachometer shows {"value": 1000, "unit": "rpm"}
